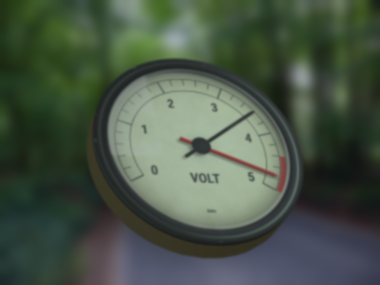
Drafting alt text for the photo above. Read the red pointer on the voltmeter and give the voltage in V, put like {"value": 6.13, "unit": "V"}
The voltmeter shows {"value": 4.8, "unit": "V"}
